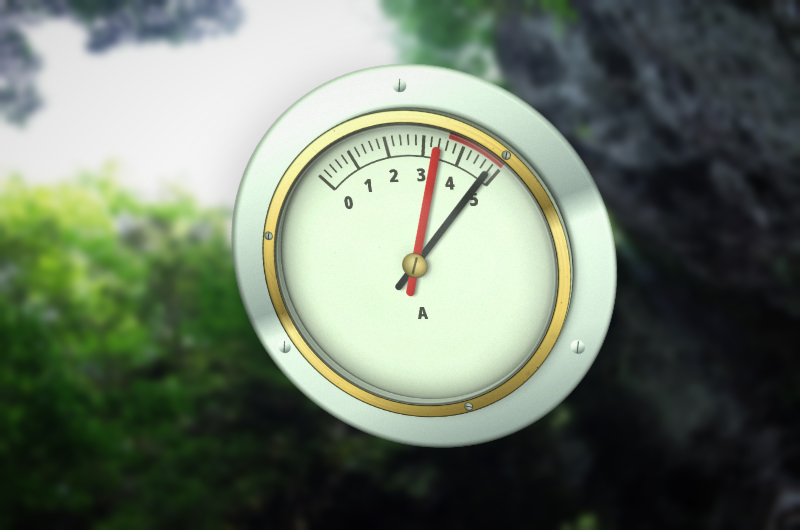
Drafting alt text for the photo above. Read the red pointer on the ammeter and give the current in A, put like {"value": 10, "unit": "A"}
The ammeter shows {"value": 3.4, "unit": "A"}
